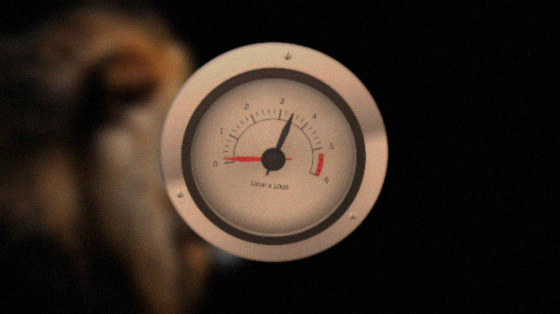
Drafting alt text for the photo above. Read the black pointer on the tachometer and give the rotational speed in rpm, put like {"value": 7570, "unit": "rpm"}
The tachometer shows {"value": 3400, "unit": "rpm"}
